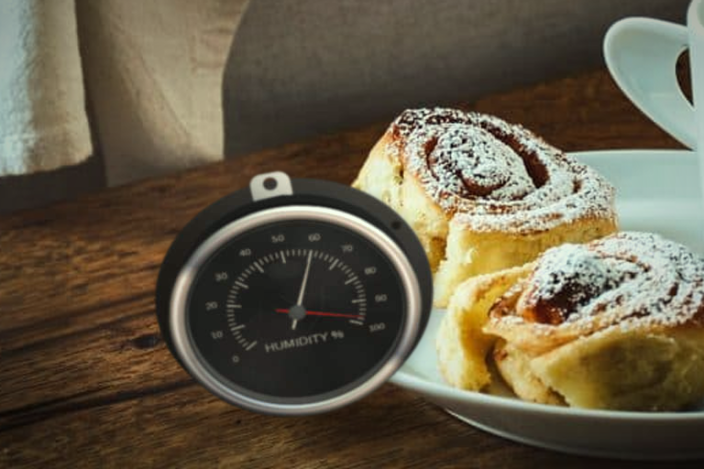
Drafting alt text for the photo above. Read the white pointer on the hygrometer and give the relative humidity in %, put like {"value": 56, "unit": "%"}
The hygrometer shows {"value": 60, "unit": "%"}
